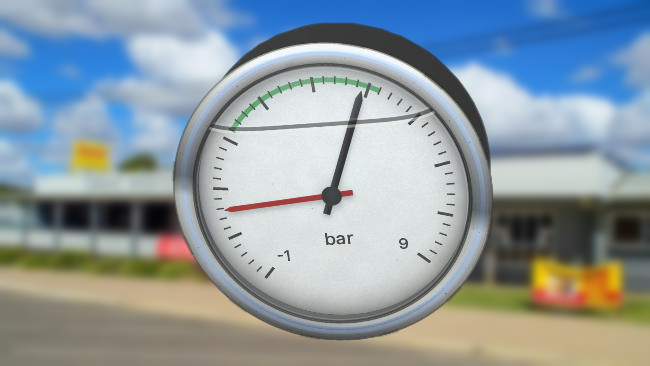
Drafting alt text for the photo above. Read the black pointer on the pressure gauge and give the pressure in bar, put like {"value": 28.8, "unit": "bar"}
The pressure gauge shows {"value": 4.9, "unit": "bar"}
